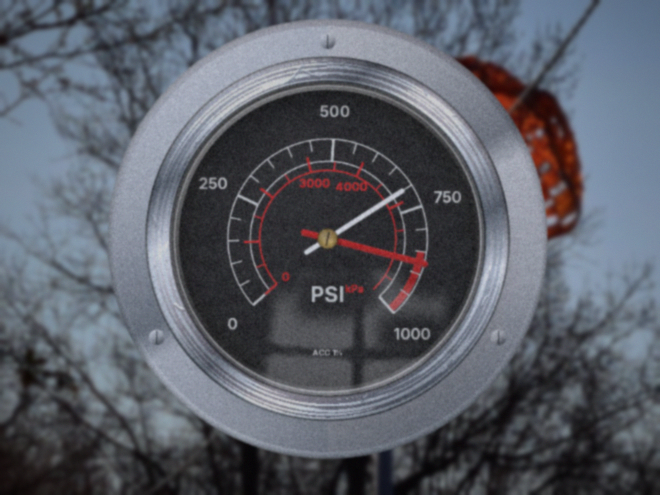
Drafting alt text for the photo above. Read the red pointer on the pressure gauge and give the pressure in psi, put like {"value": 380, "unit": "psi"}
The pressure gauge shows {"value": 875, "unit": "psi"}
